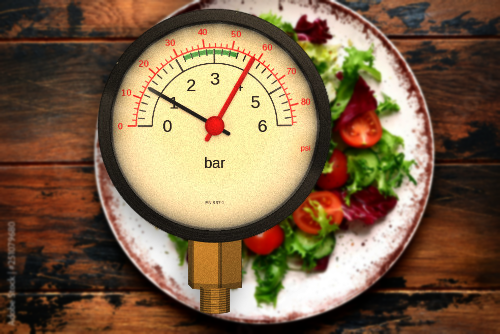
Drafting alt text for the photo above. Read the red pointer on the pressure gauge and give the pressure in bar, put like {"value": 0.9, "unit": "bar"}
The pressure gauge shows {"value": 4, "unit": "bar"}
